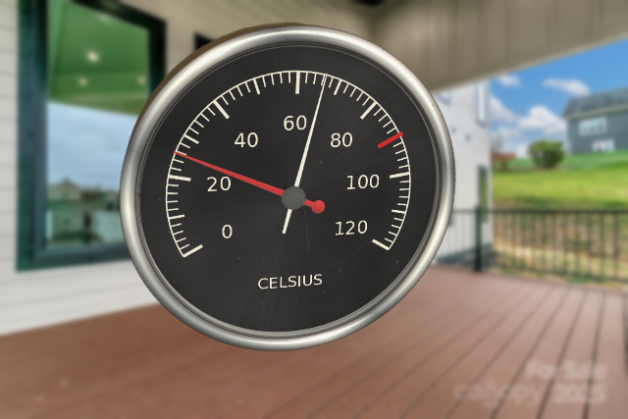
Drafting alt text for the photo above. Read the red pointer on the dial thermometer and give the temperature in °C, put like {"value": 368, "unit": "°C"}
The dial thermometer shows {"value": 26, "unit": "°C"}
